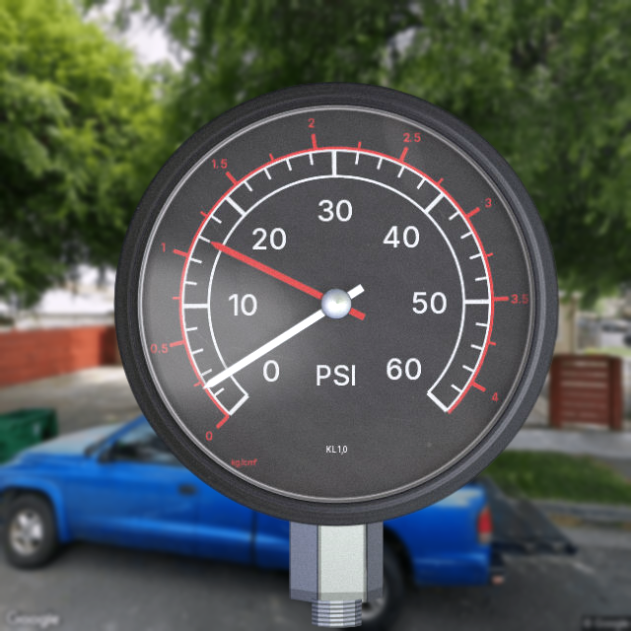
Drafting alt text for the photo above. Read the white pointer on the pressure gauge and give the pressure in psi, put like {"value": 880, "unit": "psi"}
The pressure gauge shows {"value": 3, "unit": "psi"}
